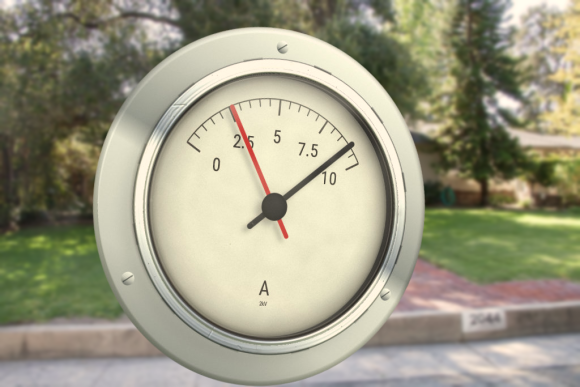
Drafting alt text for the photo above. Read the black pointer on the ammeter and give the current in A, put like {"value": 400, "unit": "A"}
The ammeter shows {"value": 9, "unit": "A"}
